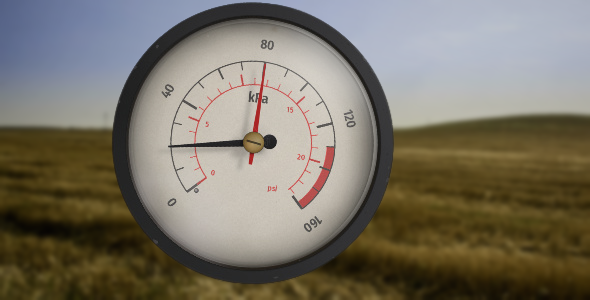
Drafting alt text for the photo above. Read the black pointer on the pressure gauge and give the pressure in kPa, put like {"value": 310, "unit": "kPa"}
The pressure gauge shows {"value": 20, "unit": "kPa"}
